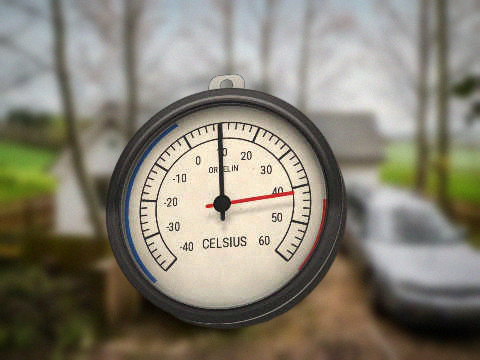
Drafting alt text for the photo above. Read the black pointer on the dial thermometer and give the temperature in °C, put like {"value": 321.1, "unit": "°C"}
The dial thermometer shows {"value": 10, "unit": "°C"}
